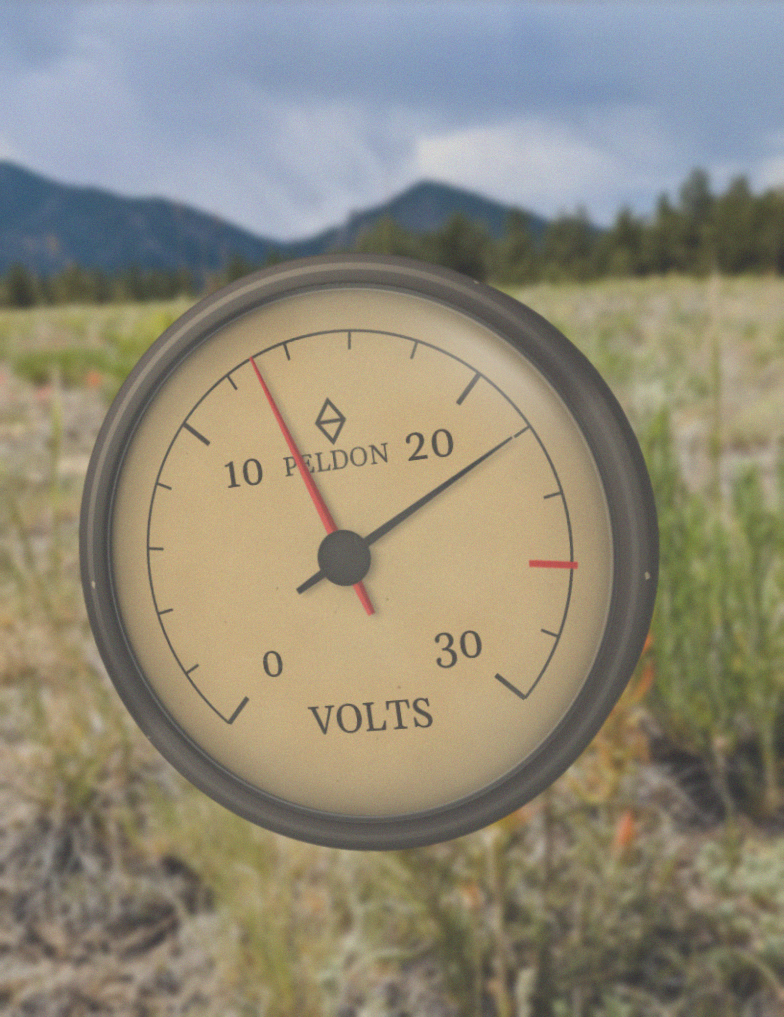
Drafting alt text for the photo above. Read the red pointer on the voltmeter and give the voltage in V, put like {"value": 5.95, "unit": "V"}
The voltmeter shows {"value": 13, "unit": "V"}
